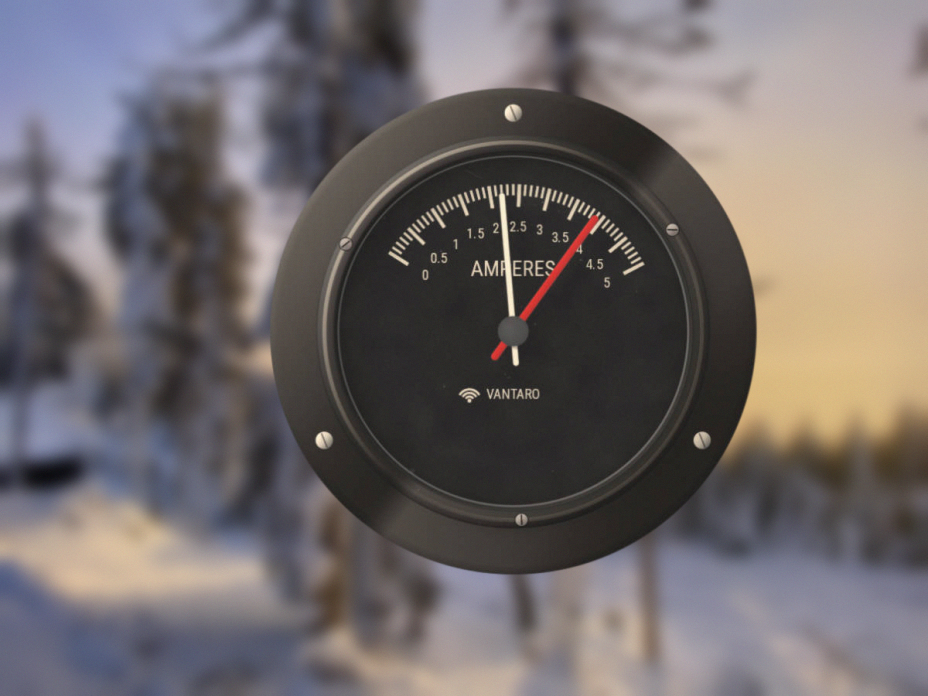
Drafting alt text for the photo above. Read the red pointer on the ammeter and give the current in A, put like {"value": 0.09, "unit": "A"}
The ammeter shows {"value": 3.9, "unit": "A"}
